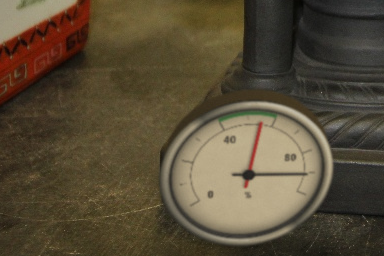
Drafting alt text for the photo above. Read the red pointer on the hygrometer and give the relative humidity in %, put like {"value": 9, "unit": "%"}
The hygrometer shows {"value": 55, "unit": "%"}
